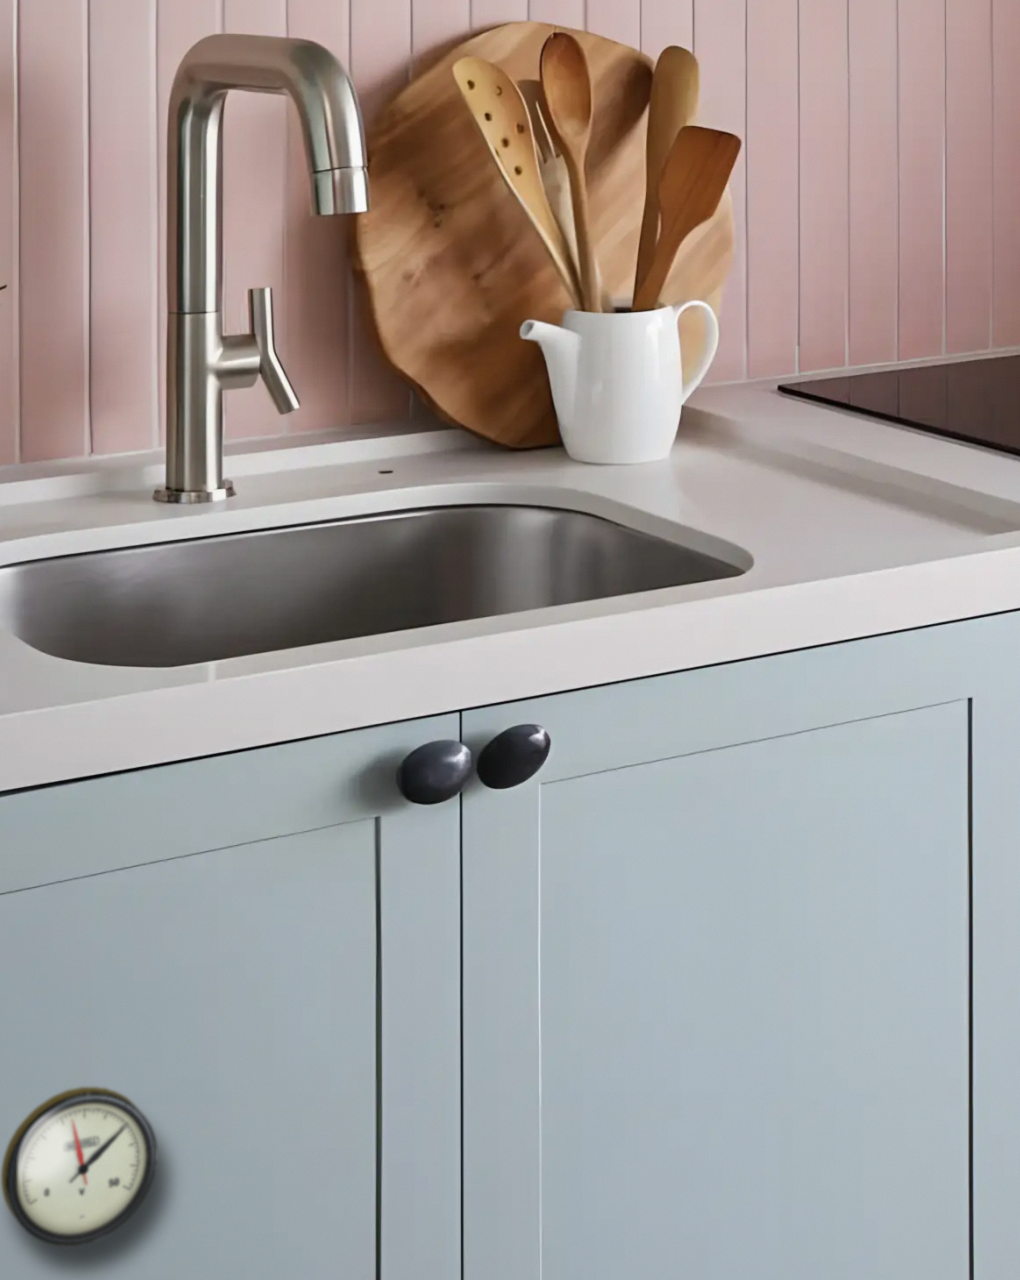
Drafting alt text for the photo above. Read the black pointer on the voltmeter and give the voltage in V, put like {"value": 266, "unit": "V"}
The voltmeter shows {"value": 35, "unit": "V"}
